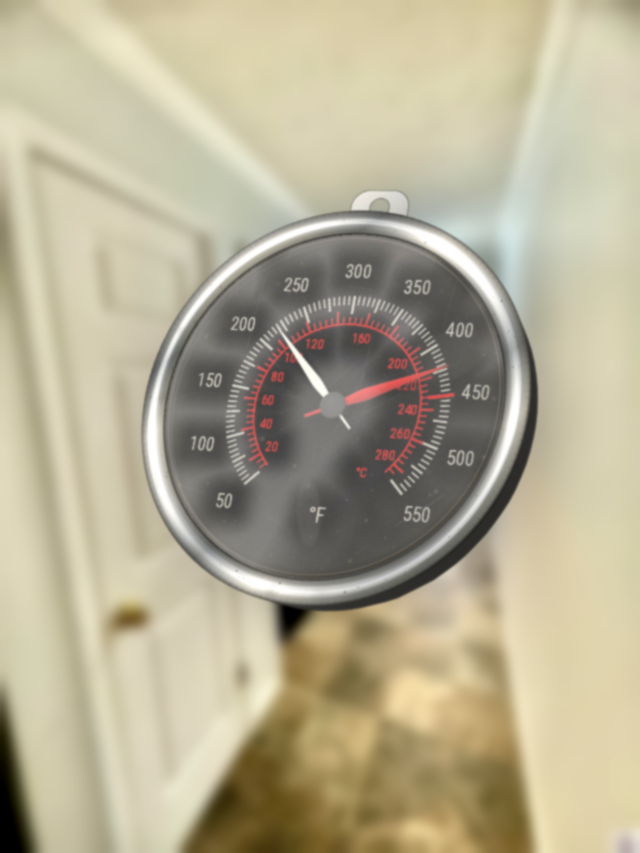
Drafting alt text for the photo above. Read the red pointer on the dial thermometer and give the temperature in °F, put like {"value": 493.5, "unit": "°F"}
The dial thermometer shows {"value": 425, "unit": "°F"}
